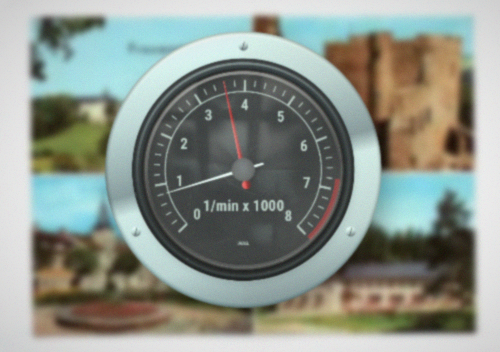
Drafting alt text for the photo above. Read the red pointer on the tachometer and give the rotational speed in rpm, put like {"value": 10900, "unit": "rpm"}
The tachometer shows {"value": 3600, "unit": "rpm"}
